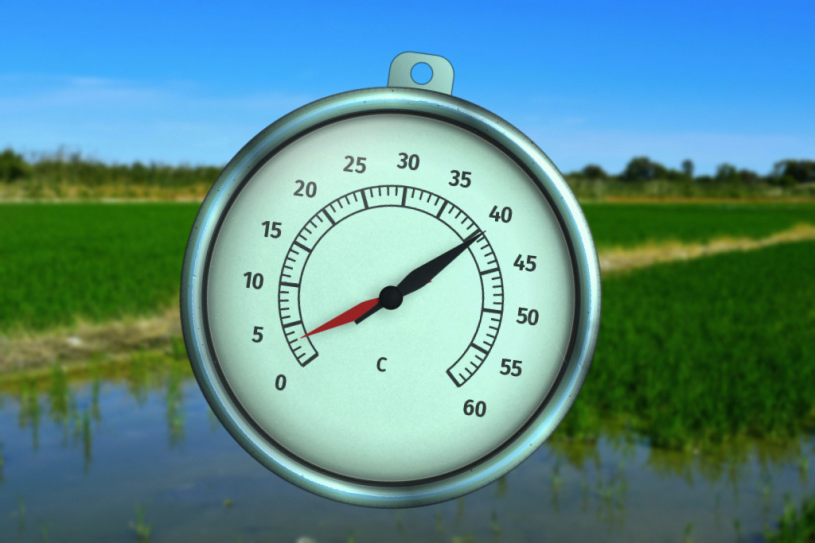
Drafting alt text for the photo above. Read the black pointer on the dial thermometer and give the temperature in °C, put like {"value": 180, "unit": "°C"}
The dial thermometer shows {"value": 40.5, "unit": "°C"}
